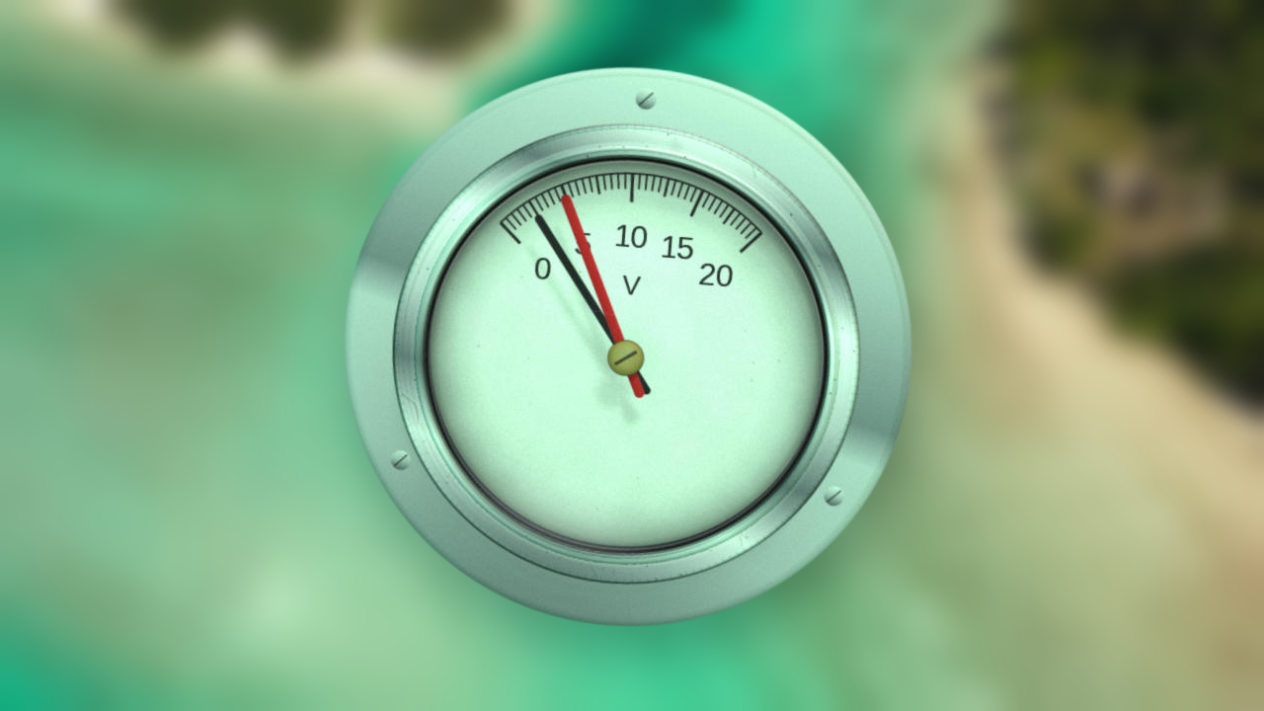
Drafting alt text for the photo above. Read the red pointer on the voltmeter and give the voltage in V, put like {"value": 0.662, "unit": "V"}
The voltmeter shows {"value": 5, "unit": "V"}
